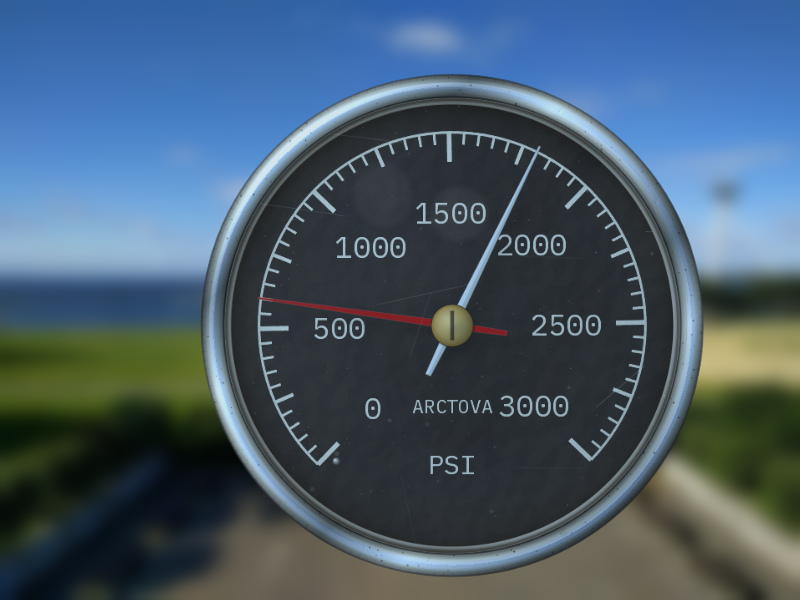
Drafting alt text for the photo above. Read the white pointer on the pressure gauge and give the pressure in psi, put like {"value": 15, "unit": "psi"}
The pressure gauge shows {"value": 1800, "unit": "psi"}
